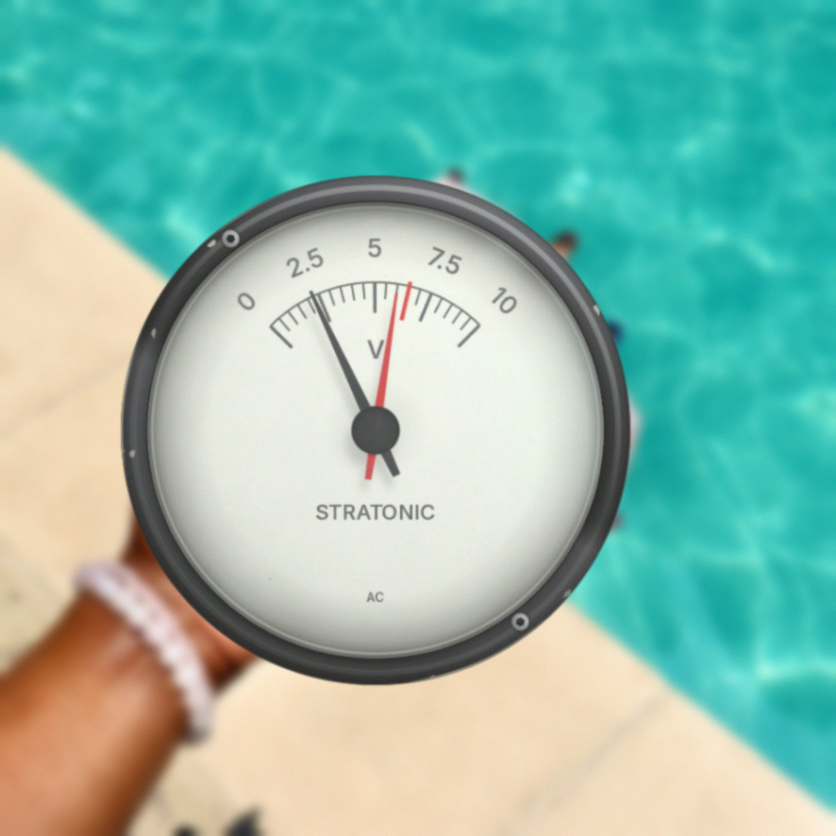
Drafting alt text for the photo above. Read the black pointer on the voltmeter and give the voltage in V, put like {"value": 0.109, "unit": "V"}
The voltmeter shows {"value": 2.25, "unit": "V"}
